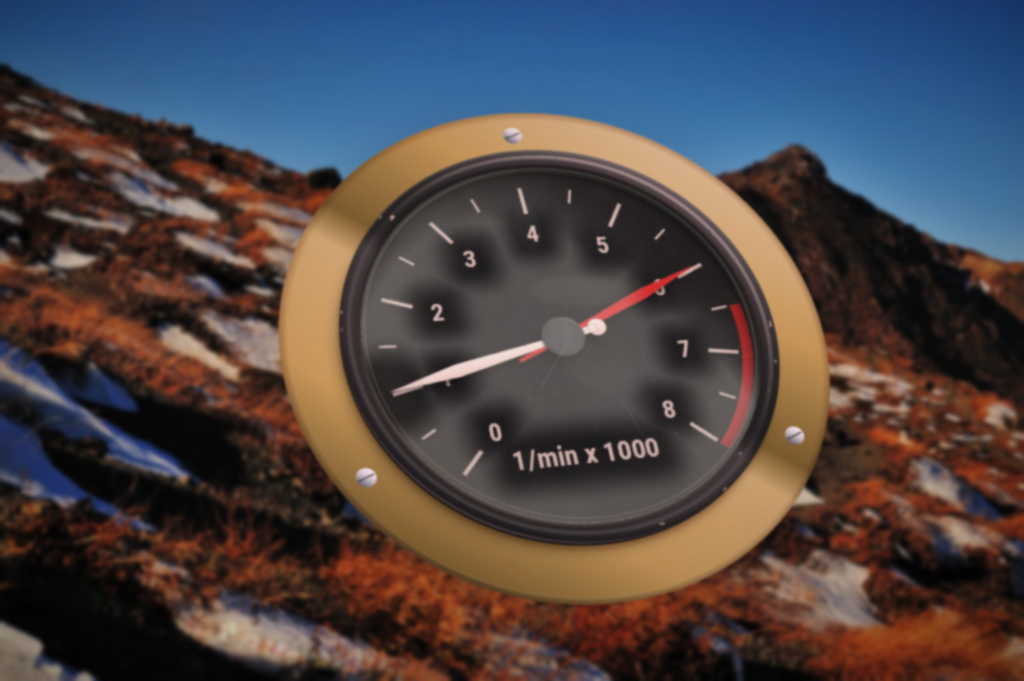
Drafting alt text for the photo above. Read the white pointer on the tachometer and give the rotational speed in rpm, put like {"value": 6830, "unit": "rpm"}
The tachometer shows {"value": 1000, "unit": "rpm"}
